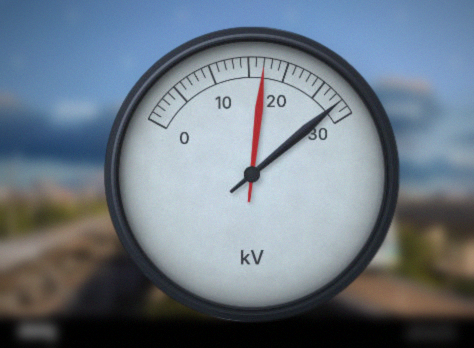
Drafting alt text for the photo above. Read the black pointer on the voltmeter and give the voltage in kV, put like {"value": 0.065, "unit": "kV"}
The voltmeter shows {"value": 28, "unit": "kV"}
